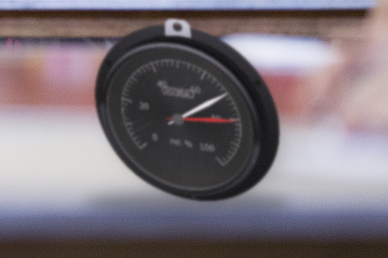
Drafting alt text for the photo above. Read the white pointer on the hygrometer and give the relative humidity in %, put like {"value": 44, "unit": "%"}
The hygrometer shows {"value": 70, "unit": "%"}
